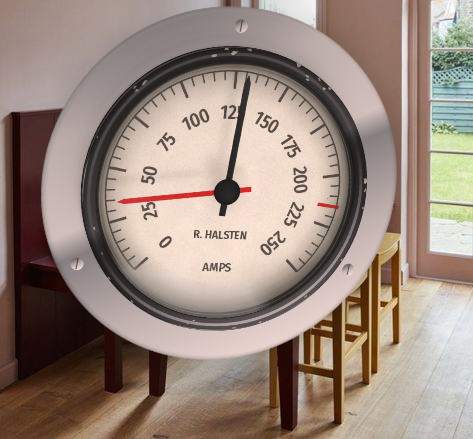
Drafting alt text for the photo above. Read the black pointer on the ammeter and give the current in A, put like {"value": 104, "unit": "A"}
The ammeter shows {"value": 130, "unit": "A"}
